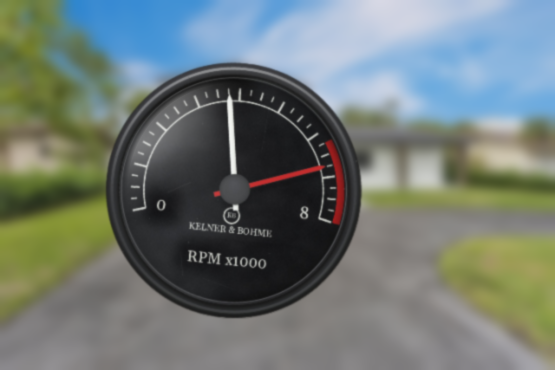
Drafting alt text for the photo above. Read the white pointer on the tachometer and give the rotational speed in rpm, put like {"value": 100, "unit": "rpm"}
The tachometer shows {"value": 3750, "unit": "rpm"}
